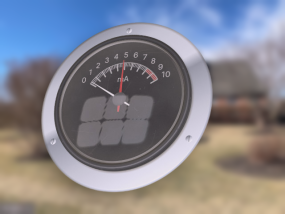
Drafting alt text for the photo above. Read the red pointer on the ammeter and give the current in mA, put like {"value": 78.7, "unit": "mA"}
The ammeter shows {"value": 5, "unit": "mA"}
